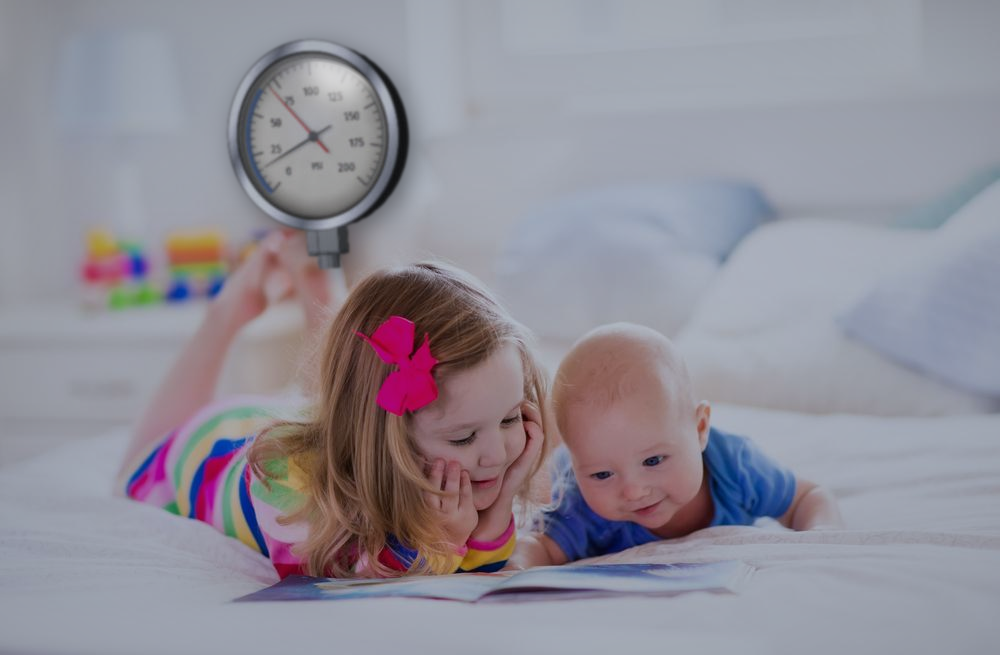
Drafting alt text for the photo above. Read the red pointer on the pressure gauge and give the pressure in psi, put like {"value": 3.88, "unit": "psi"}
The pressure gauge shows {"value": 70, "unit": "psi"}
